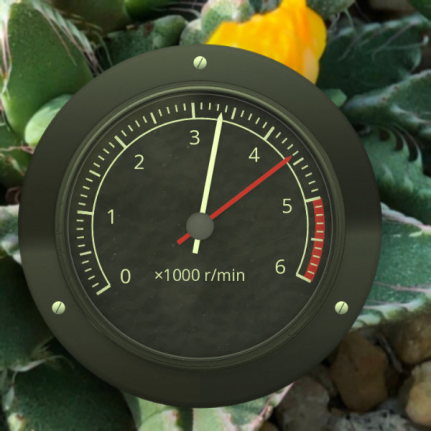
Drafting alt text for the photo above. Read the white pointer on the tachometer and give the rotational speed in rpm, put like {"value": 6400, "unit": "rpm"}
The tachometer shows {"value": 3350, "unit": "rpm"}
